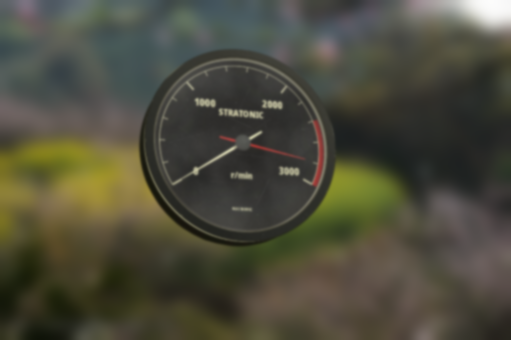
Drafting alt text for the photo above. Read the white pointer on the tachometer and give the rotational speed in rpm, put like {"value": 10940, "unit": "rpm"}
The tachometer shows {"value": 0, "unit": "rpm"}
